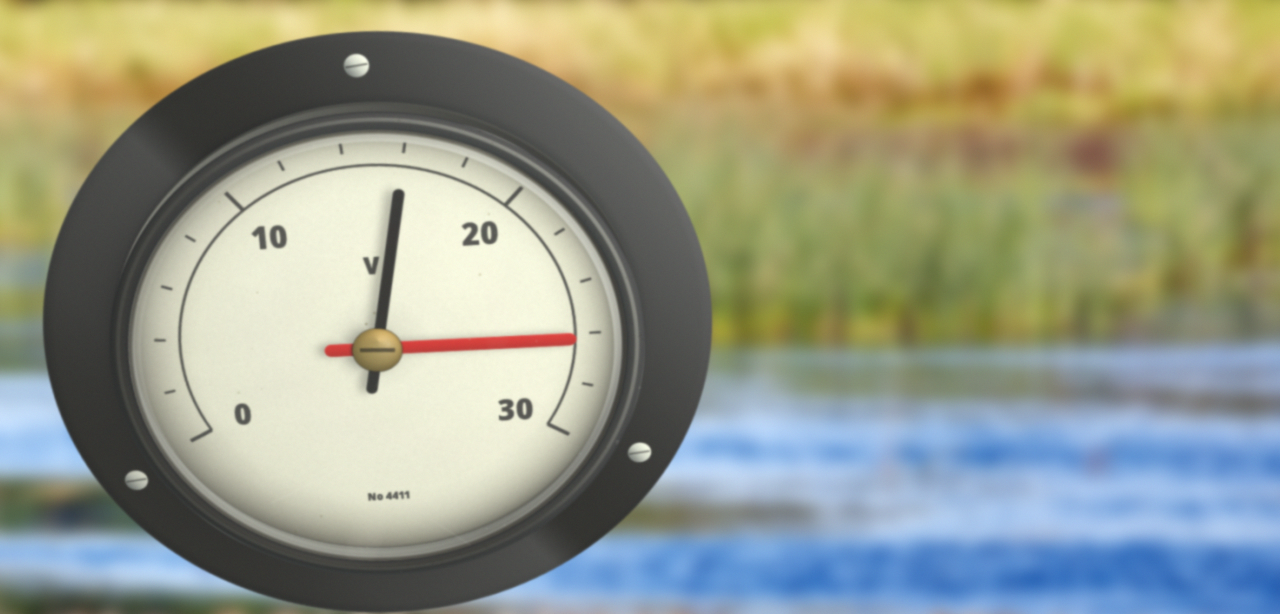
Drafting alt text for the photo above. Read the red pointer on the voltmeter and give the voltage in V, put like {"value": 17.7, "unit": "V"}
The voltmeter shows {"value": 26, "unit": "V"}
